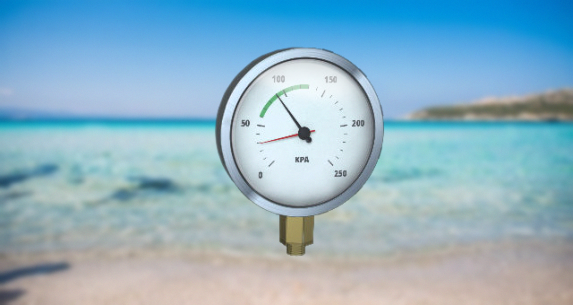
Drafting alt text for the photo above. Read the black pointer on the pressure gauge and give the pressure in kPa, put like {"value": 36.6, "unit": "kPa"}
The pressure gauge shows {"value": 90, "unit": "kPa"}
